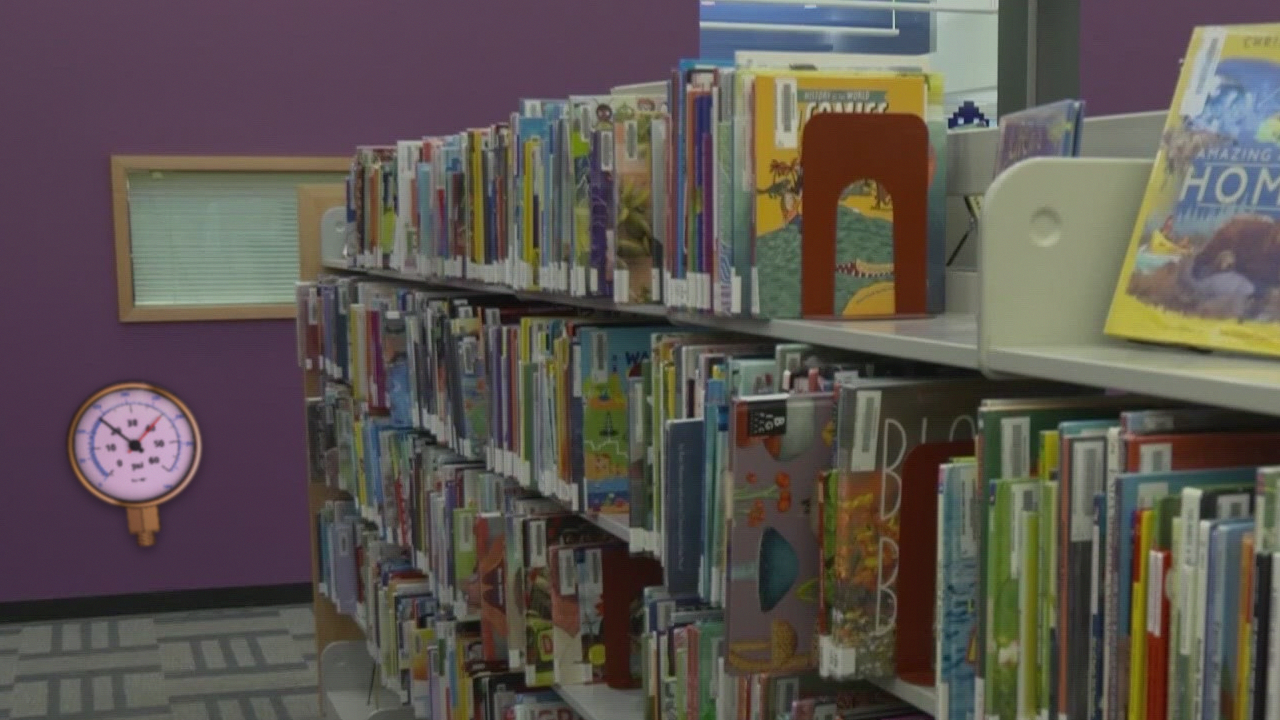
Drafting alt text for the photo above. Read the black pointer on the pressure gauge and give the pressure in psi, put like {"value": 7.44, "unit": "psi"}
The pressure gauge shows {"value": 20, "unit": "psi"}
